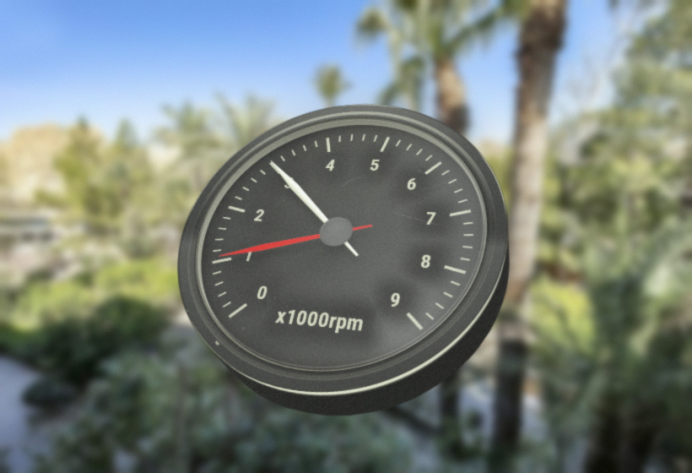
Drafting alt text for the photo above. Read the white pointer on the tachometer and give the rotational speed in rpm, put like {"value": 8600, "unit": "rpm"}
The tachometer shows {"value": 3000, "unit": "rpm"}
